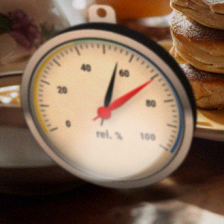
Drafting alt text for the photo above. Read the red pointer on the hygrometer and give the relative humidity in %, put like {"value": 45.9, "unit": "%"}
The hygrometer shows {"value": 70, "unit": "%"}
